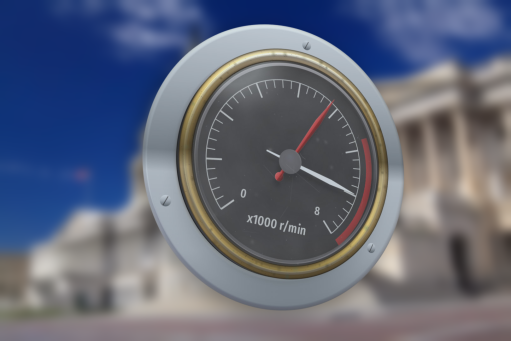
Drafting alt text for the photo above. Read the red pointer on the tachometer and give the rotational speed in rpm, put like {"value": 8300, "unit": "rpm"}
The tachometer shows {"value": 4800, "unit": "rpm"}
